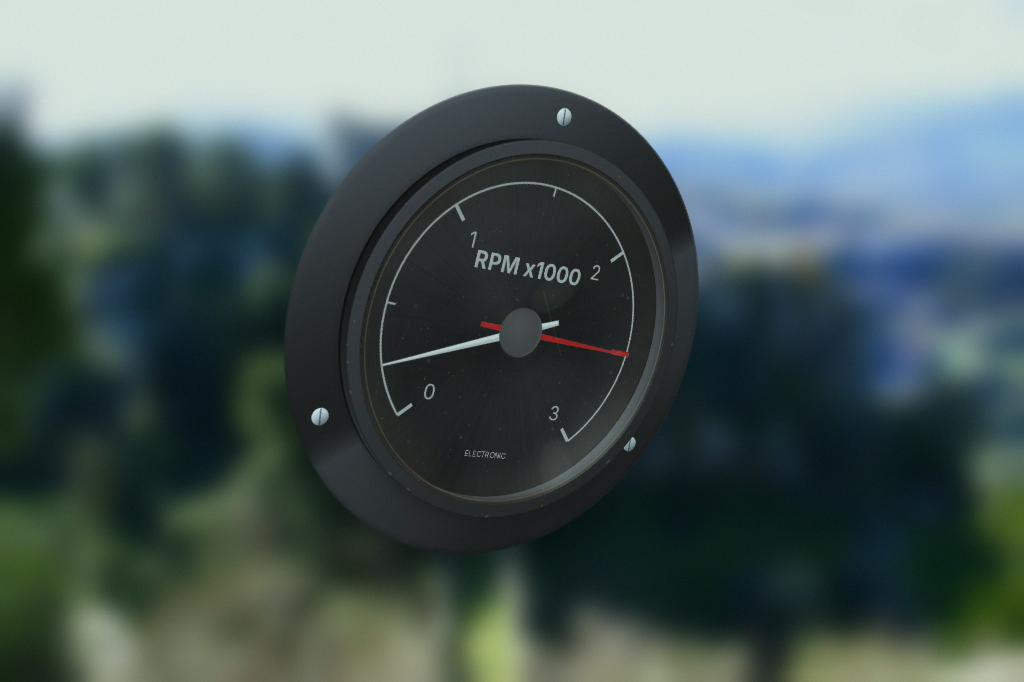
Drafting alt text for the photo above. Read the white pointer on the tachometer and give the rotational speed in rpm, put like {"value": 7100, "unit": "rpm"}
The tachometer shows {"value": 250, "unit": "rpm"}
